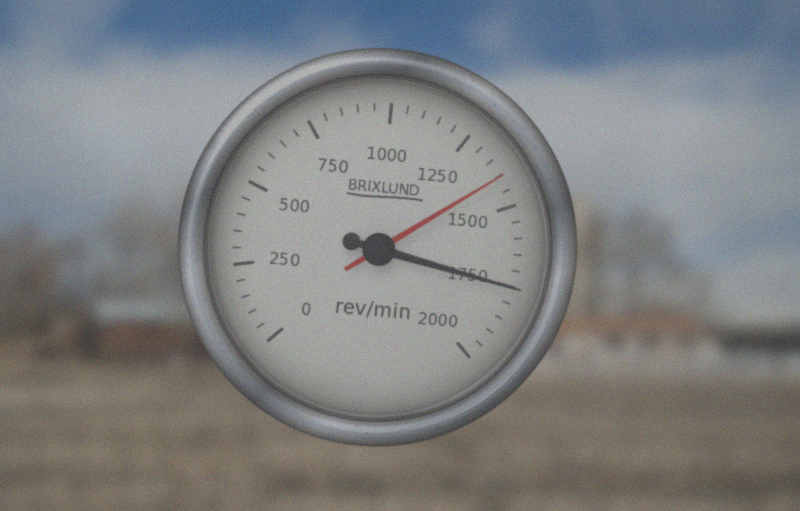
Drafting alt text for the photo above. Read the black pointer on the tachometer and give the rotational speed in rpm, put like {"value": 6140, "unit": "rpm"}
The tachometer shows {"value": 1750, "unit": "rpm"}
